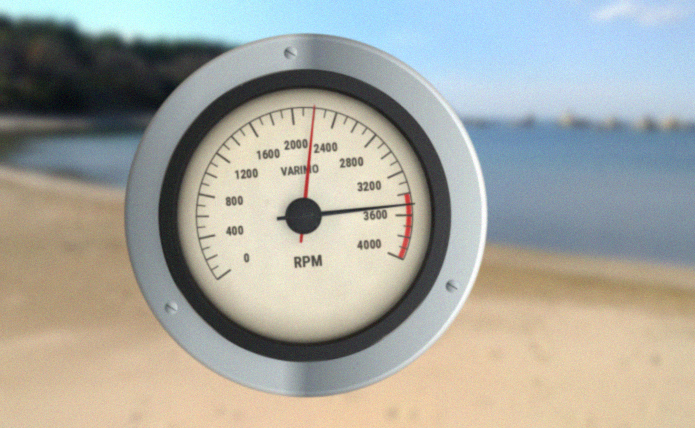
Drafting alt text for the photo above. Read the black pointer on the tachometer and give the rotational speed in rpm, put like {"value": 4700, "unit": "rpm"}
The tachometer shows {"value": 3500, "unit": "rpm"}
